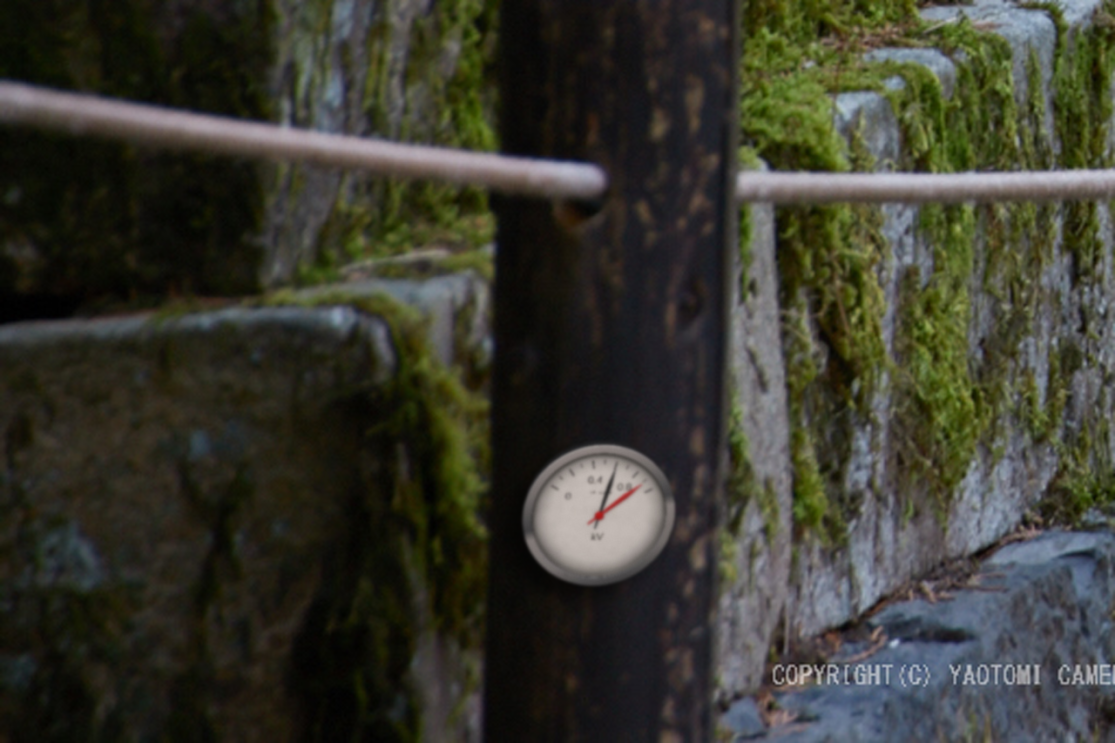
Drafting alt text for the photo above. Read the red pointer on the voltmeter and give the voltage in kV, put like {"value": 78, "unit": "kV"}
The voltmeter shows {"value": 0.9, "unit": "kV"}
